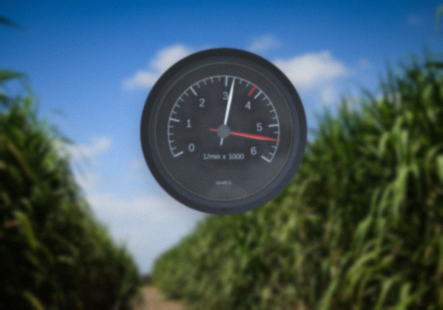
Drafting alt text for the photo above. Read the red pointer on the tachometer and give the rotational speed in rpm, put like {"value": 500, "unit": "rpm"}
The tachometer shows {"value": 5400, "unit": "rpm"}
